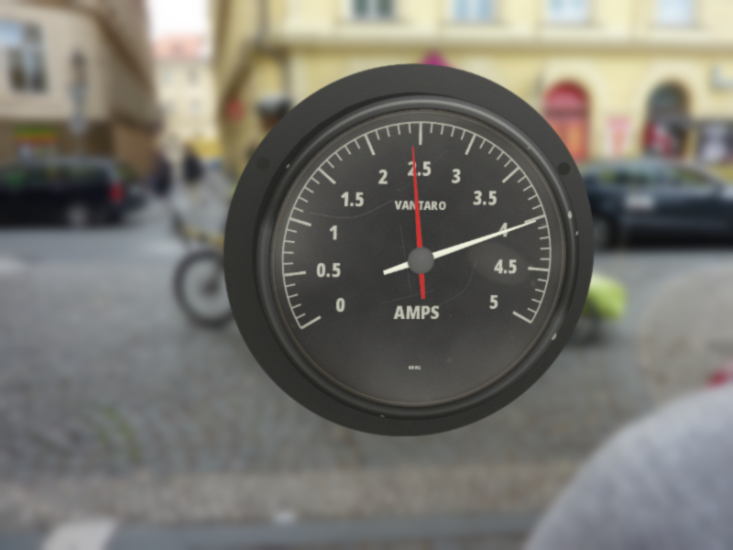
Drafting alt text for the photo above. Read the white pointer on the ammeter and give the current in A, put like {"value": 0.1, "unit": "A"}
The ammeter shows {"value": 4, "unit": "A"}
